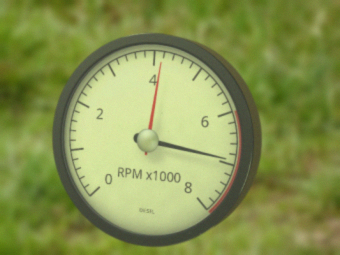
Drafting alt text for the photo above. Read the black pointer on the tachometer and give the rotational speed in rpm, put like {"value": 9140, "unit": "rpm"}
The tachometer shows {"value": 6900, "unit": "rpm"}
